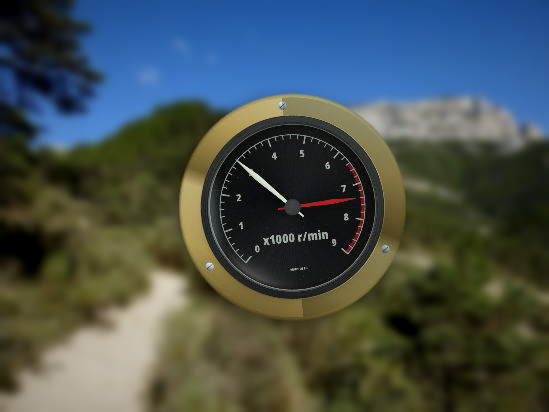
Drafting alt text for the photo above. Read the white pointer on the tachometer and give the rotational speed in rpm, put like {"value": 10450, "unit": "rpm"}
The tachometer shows {"value": 3000, "unit": "rpm"}
